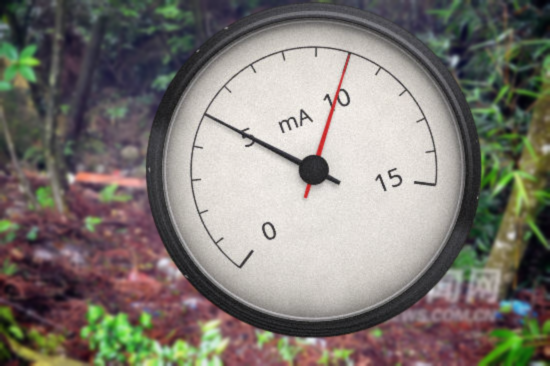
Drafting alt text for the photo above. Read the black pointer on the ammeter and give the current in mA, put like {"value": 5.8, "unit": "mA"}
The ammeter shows {"value": 5, "unit": "mA"}
